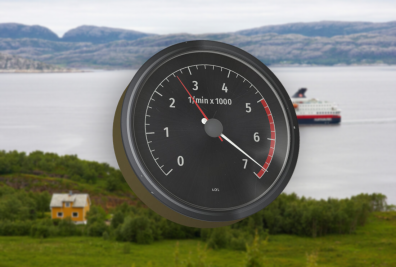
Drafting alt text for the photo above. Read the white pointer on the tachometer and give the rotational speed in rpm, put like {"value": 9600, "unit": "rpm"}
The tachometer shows {"value": 6800, "unit": "rpm"}
